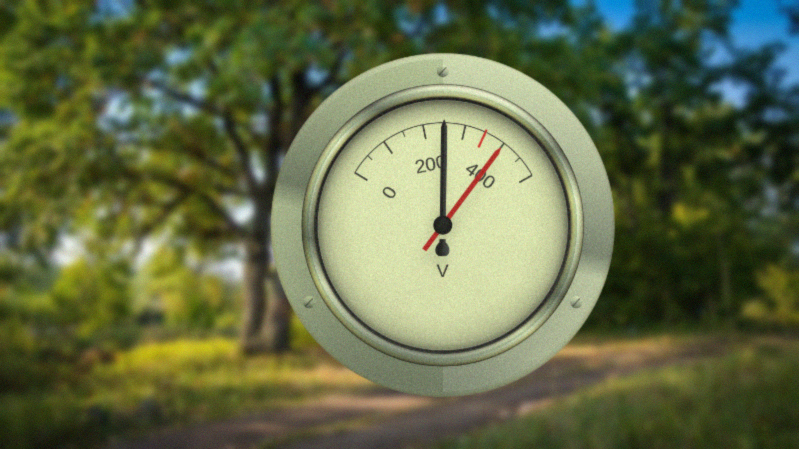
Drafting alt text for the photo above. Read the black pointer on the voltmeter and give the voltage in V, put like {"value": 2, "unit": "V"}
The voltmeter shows {"value": 250, "unit": "V"}
